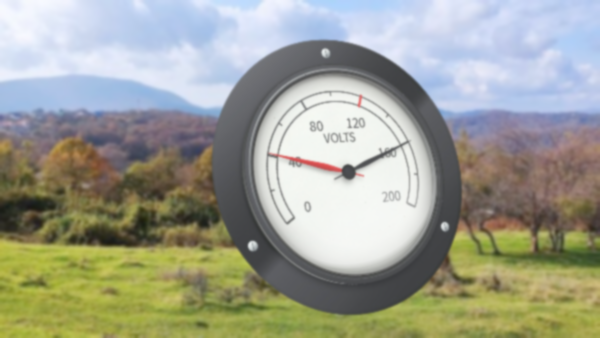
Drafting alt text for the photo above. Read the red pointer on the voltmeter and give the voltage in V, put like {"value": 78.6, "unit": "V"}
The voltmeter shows {"value": 40, "unit": "V"}
